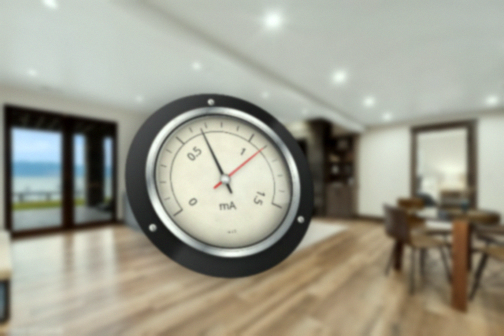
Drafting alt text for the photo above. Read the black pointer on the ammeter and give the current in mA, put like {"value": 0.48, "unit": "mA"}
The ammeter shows {"value": 0.65, "unit": "mA"}
